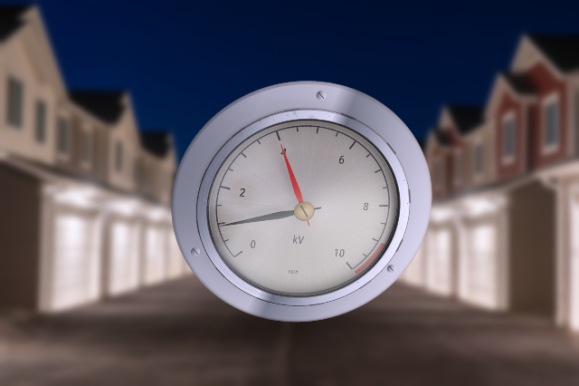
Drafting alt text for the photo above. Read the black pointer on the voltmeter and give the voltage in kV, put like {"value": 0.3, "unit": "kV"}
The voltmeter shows {"value": 1, "unit": "kV"}
